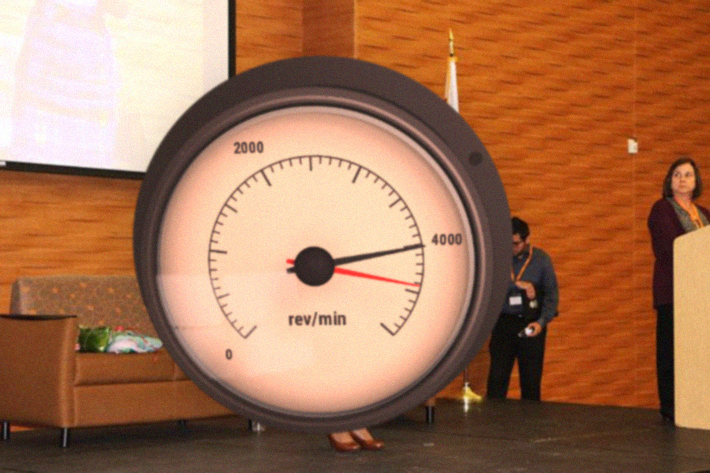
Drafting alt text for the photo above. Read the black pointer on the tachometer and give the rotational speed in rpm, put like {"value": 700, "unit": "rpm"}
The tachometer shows {"value": 4000, "unit": "rpm"}
